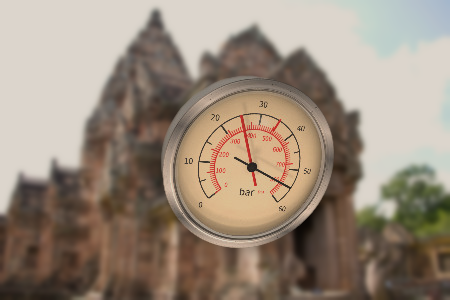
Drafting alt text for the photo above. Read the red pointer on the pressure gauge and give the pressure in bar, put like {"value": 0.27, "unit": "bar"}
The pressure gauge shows {"value": 25, "unit": "bar"}
